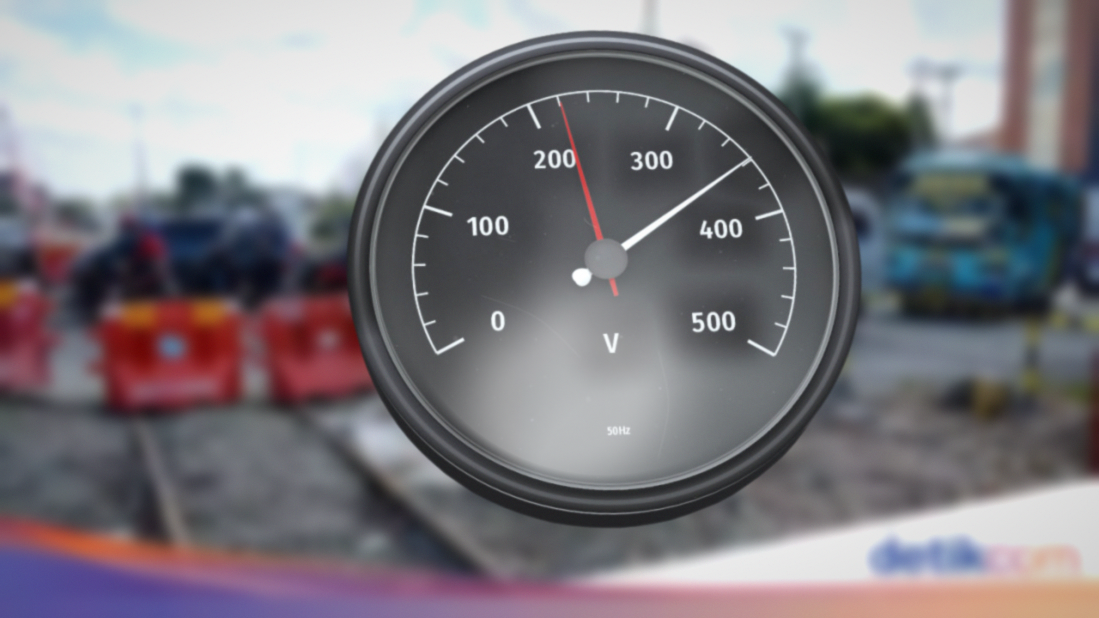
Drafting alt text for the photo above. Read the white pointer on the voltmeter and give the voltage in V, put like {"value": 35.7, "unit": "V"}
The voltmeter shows {"value": 360, "unit": "V"}
